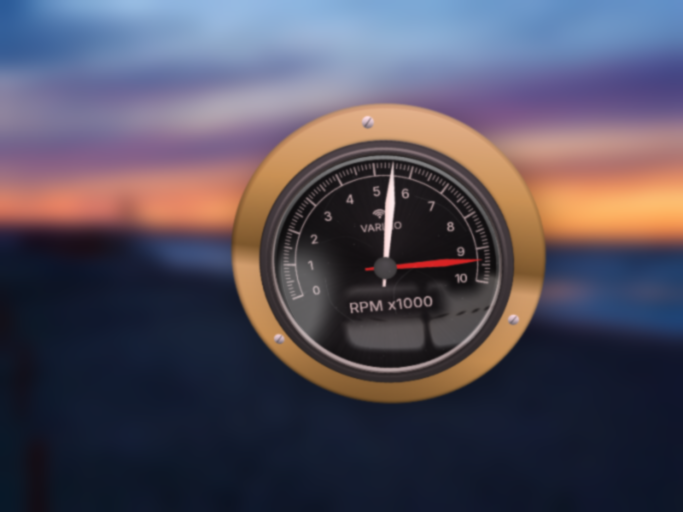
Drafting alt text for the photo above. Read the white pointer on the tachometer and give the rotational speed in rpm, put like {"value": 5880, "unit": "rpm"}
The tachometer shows {"value": 5500, "unit": "rpm"}
